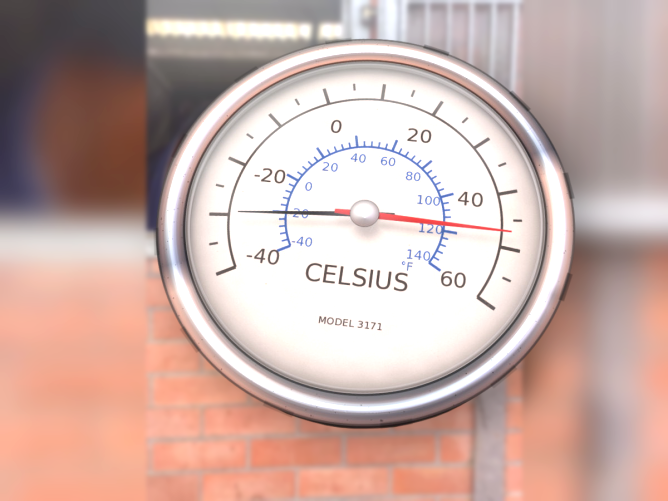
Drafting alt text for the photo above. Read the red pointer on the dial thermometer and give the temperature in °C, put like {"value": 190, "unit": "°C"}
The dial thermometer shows {"value": 47.5, "unit": "°C"}
